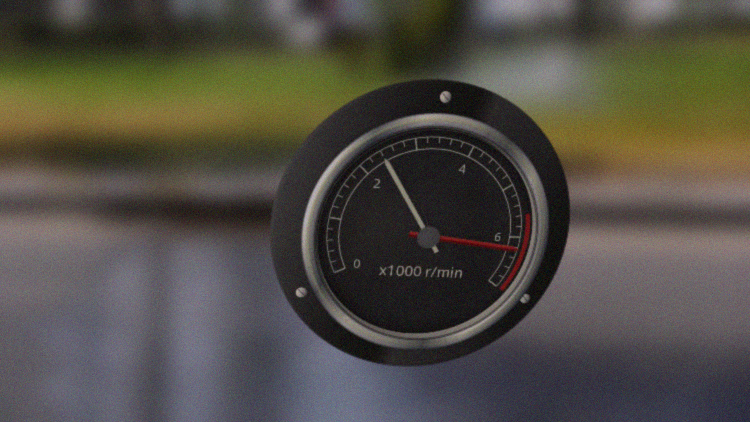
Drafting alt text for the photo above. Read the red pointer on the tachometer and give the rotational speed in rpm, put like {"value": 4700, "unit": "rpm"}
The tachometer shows {"value": 6200, "unit": "rpm"}
